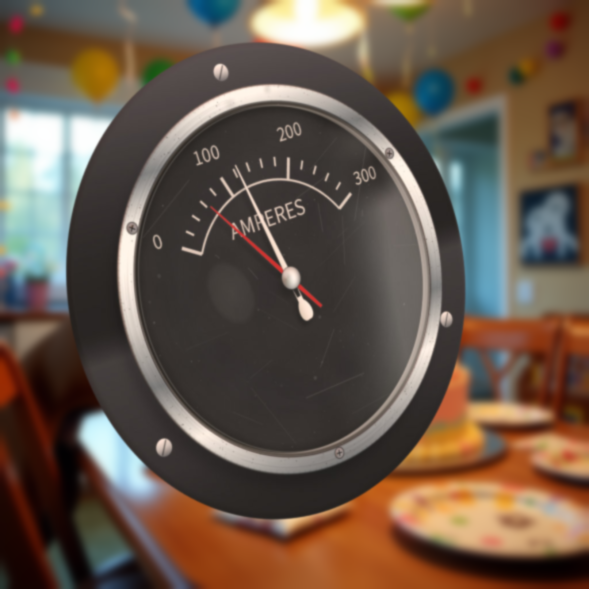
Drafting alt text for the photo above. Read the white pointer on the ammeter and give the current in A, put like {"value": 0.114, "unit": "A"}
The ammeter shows {"value": 120, "unit": "A"}
